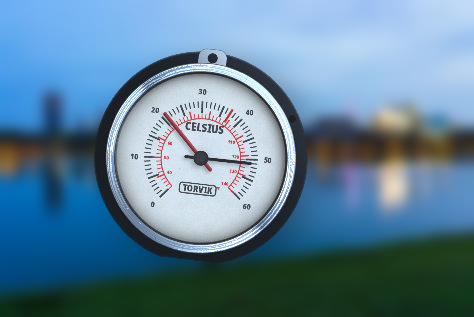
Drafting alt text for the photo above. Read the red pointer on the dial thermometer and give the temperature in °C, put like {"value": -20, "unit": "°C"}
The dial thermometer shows {"value": 21, "unit": "°C"}
